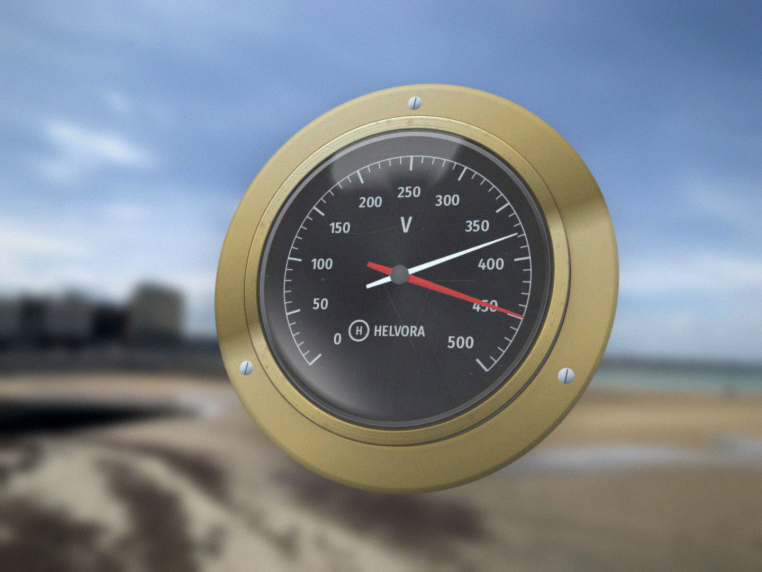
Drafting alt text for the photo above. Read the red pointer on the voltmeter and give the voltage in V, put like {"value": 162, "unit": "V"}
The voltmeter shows {"value": 450, "unit": "V"}
